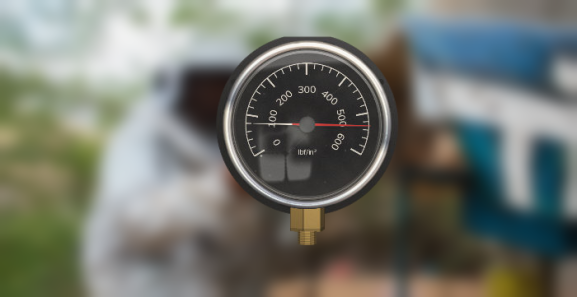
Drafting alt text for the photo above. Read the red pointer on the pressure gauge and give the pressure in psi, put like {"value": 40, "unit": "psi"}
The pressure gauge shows {"value": 530, "unit": "psi"}
